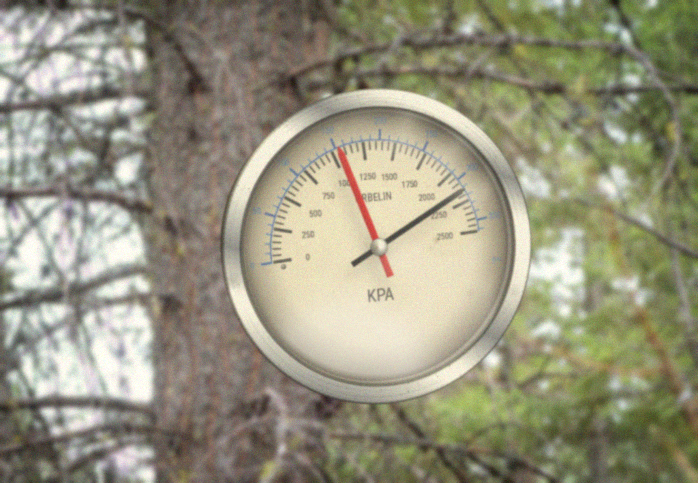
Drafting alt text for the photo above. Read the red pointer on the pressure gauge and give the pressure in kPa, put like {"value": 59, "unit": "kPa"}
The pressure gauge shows {"value": 1050, "unit": "kPa"}
